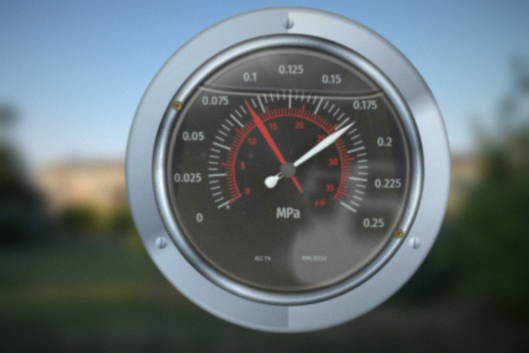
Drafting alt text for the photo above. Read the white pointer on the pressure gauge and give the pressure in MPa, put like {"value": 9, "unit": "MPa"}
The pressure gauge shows {"value": 0.18, "unit": "MPa"}
